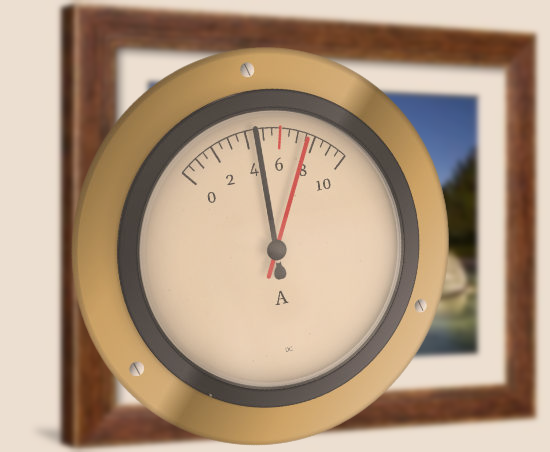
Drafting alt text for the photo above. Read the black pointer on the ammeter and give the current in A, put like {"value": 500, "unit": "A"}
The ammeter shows {"value": 4.5, "unit": "A"}
